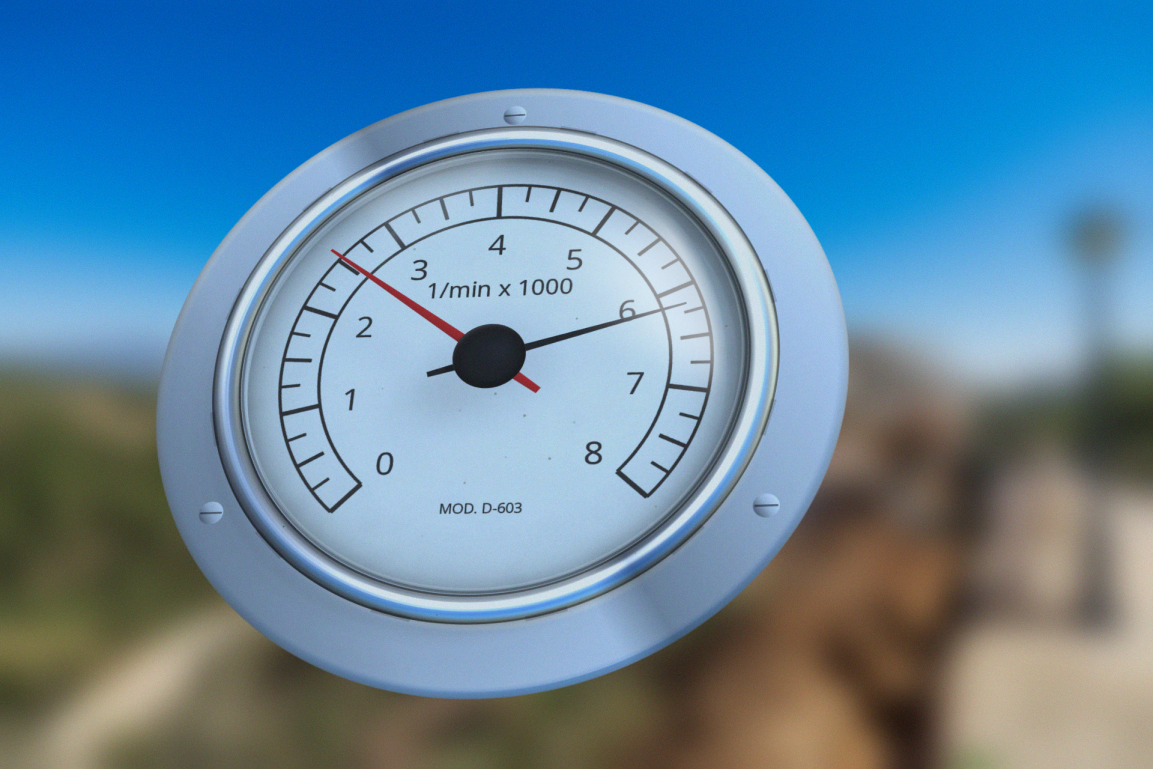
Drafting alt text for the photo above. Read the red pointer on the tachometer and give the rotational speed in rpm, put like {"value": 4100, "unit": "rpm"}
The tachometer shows {"value": 2500, "unit": "rpm"}
